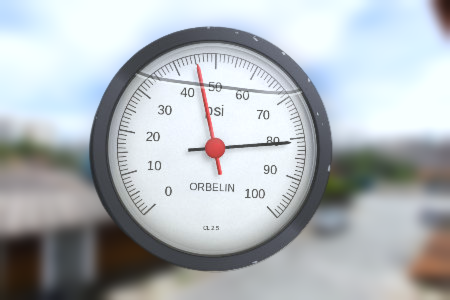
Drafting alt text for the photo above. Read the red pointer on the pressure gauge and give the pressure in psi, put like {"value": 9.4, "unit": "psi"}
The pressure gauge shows {"value": 45, "unit": "psi"}
